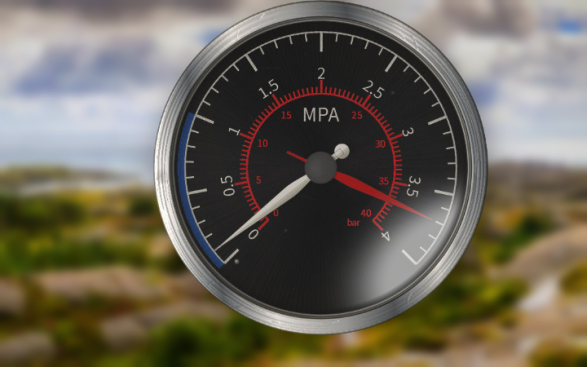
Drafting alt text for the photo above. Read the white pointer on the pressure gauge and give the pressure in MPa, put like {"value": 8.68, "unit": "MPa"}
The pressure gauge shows {"value": 0.1, "unit": "MPa"}
